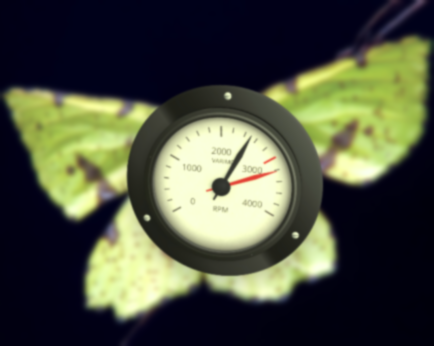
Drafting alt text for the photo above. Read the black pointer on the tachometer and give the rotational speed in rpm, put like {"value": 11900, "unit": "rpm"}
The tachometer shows {"value": 2500, "unit": "rpm"}
